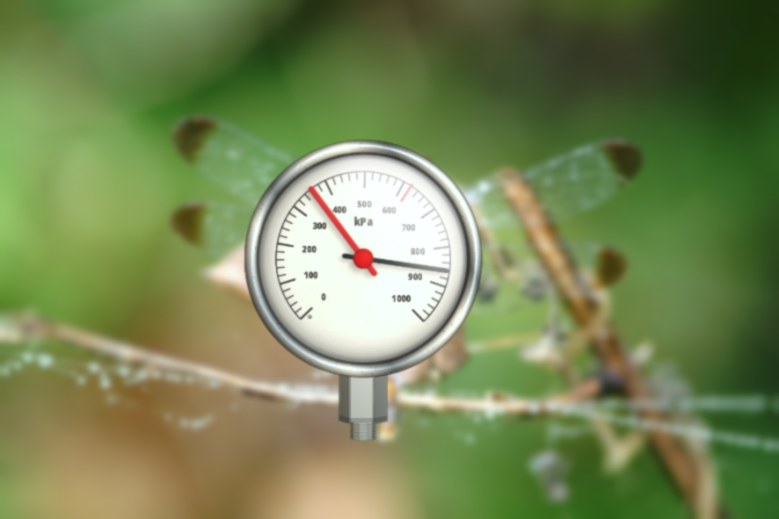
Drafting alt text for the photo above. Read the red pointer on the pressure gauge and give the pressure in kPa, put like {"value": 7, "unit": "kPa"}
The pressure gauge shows {"value": 360, "unit": "kPa"}
